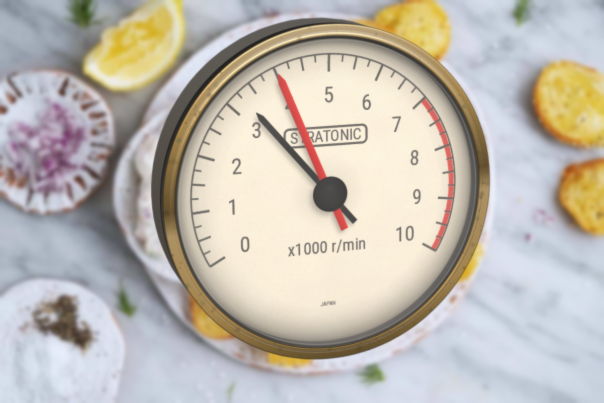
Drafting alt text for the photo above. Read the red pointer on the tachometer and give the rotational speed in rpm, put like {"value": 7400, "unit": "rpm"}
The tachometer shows {"value": 4000, "unit": "rpm"}
